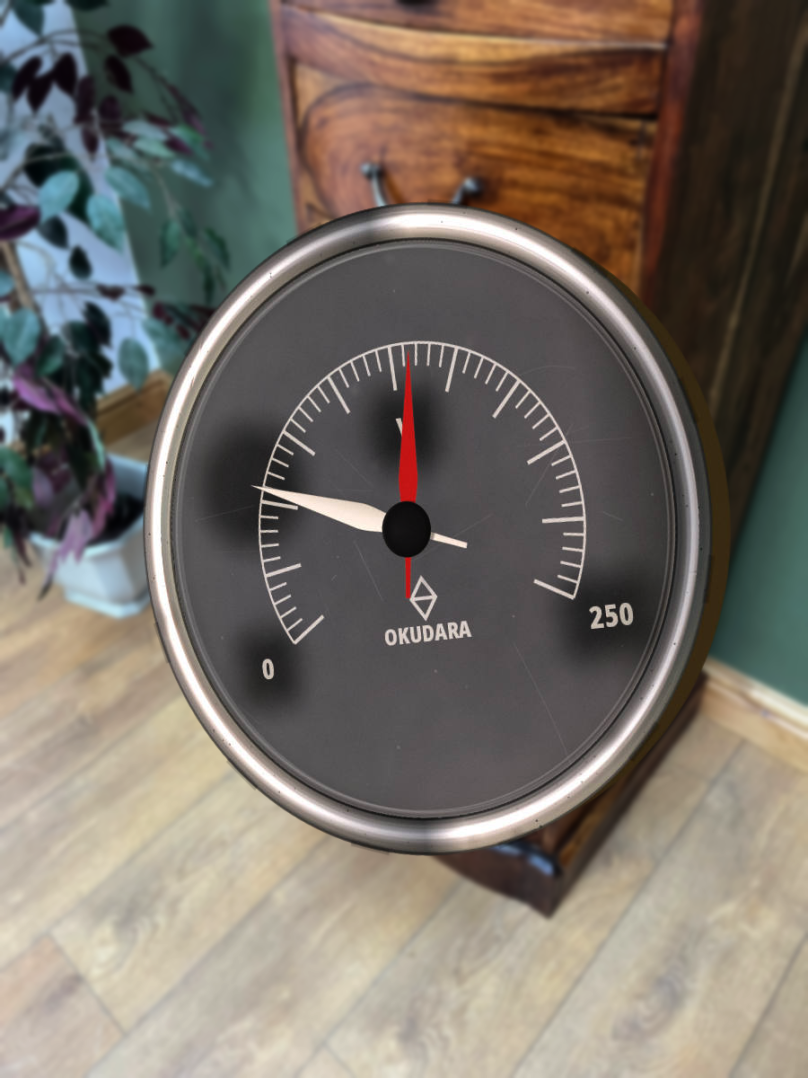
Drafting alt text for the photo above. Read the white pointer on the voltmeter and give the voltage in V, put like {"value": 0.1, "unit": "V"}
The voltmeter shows {"value": 55, "unit": "V"}
